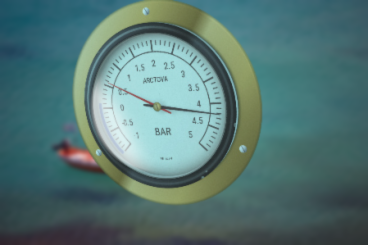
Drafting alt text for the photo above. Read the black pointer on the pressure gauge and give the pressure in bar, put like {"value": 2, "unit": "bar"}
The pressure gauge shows {"value": 4.2, "unit": "bar"}
